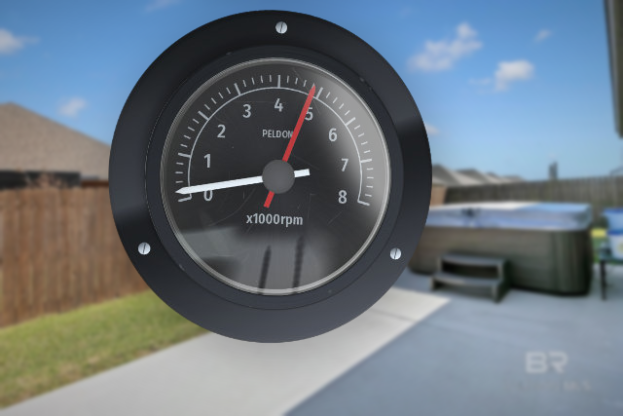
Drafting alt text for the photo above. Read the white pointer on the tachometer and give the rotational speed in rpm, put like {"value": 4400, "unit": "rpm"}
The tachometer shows {"value": 200, "unit": "rpm"}
